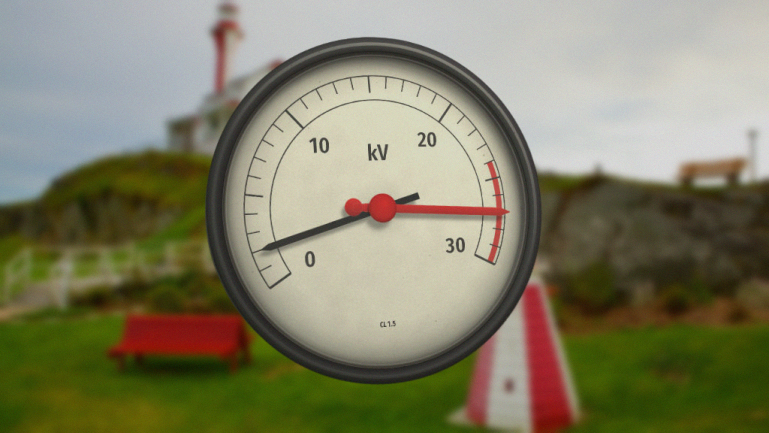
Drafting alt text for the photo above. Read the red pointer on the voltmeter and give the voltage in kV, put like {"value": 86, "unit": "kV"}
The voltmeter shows {"value": 27, "unit": "kV"}
